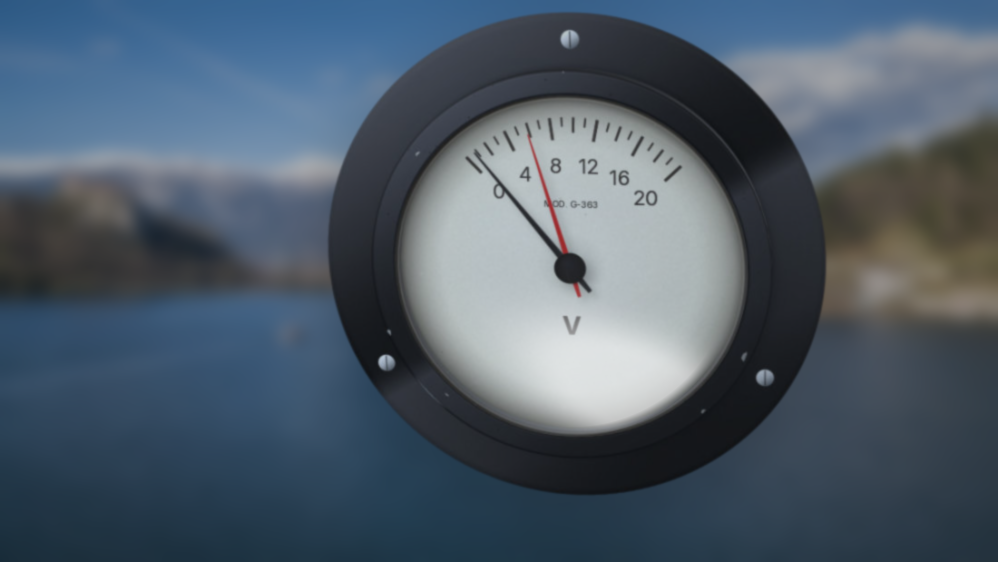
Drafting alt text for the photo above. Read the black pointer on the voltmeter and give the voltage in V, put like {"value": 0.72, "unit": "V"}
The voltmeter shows {"value": 1, "unit": "V"}
